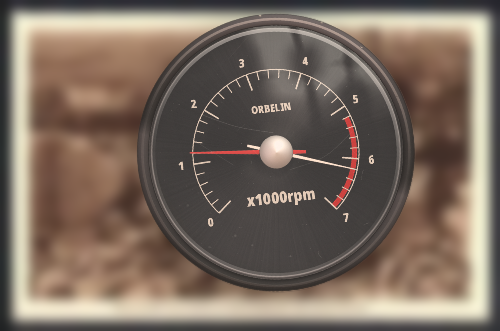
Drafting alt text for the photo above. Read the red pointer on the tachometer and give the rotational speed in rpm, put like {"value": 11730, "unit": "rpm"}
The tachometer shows {"value": 1200, "unit": "rpm"}
